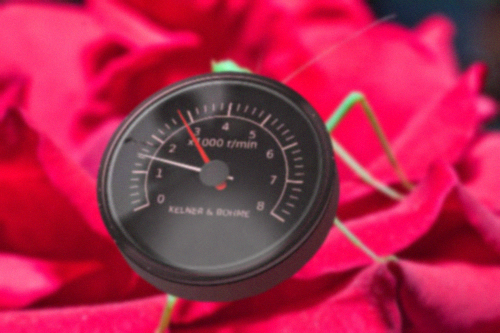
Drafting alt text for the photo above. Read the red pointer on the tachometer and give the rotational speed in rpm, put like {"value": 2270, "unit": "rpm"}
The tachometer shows {"value": 2800, "unit": "rpm"}
